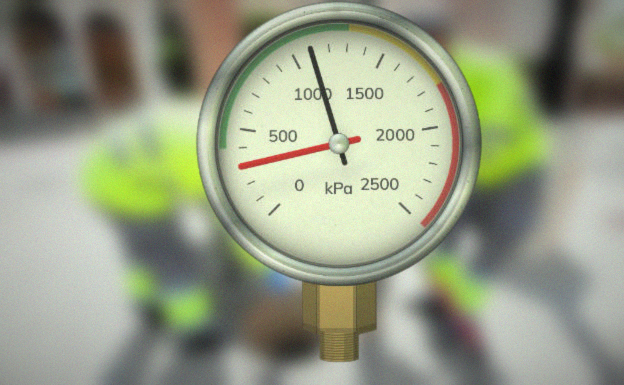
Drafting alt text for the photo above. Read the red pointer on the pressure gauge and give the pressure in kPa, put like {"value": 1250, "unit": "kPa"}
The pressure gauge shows {"value": 300, "unit": "kPa"}
